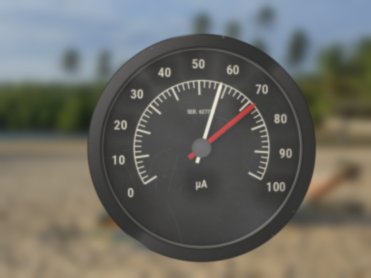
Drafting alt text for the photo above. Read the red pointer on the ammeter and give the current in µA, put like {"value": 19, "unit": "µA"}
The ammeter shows {"value": 72, "unit": "µA"}
